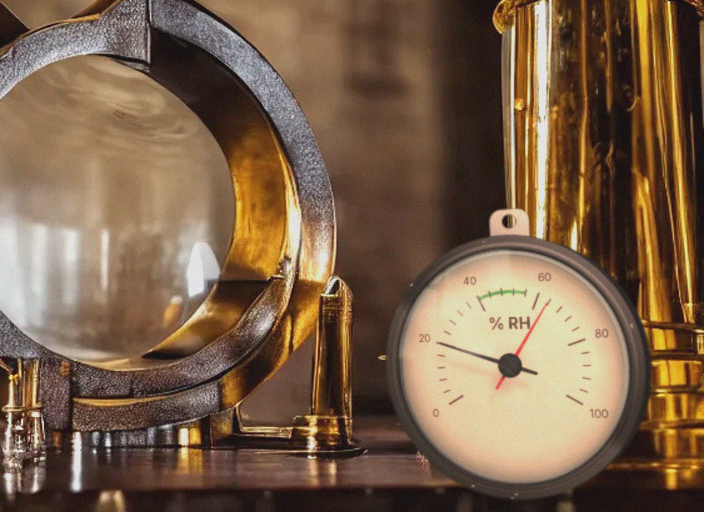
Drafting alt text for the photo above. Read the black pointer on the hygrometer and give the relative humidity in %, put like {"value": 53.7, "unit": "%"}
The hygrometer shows {"value": 20, "unit": "%"}
